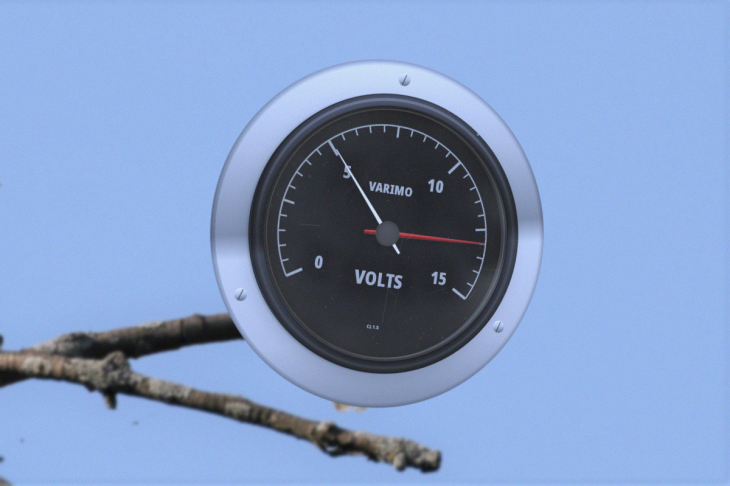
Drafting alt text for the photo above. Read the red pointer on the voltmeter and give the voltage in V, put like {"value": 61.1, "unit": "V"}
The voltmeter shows {"value": 13, "unit": "V"}
